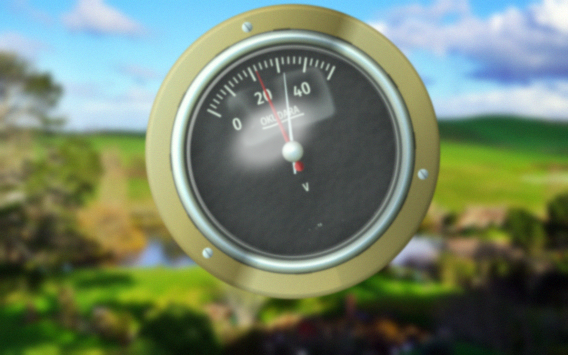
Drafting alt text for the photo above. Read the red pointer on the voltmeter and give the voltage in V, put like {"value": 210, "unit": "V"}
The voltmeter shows {"value": 22, "unit": "V"}
